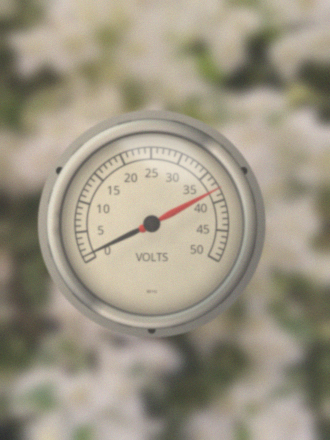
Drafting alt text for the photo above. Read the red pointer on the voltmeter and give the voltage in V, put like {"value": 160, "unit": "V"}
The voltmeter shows {"value": 38, "unit": "V"}
